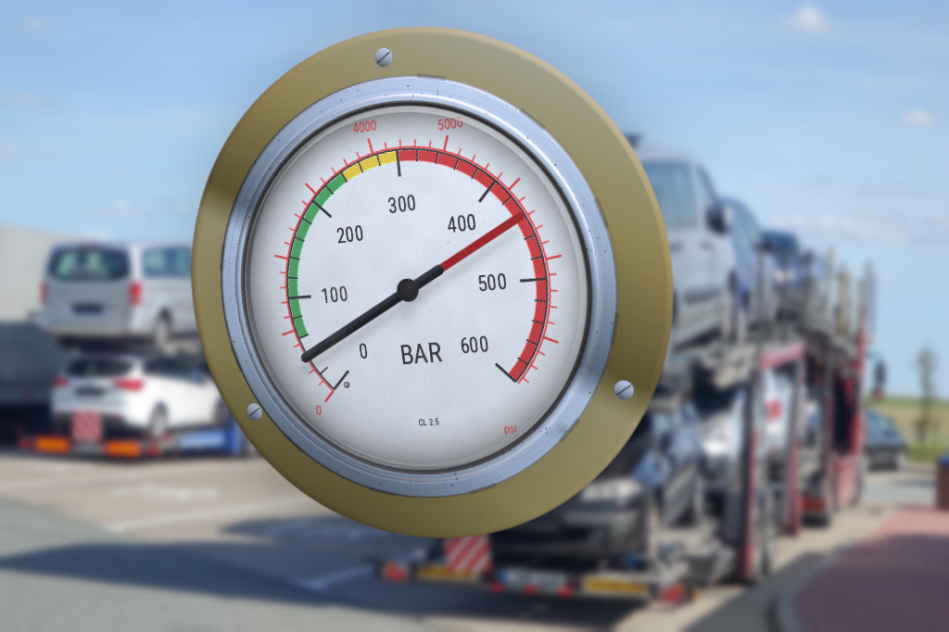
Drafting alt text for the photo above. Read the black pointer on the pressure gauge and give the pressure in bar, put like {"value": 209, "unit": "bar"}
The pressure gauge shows {"value": 40, "unit": "bar"}
